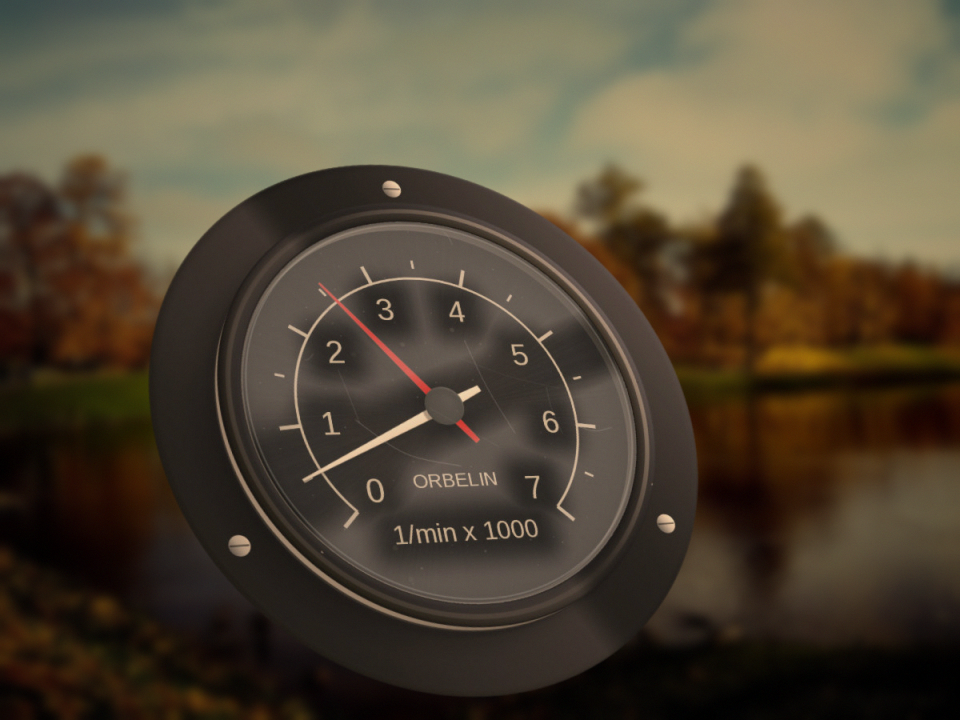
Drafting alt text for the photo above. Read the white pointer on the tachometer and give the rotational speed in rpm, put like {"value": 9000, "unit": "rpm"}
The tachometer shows {"value": 500, "unit": "rpm"}
